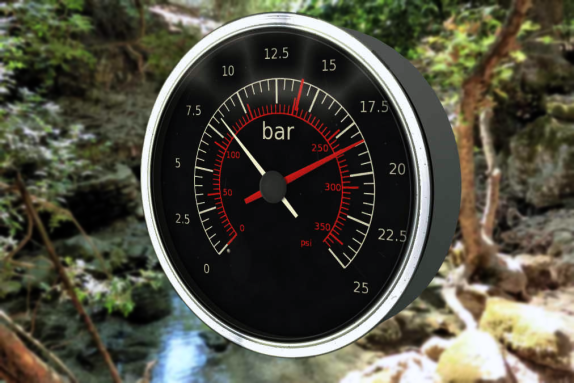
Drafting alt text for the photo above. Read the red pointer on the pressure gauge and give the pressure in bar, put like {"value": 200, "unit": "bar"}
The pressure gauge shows {"value": 18.5, "unit": "bar"}
